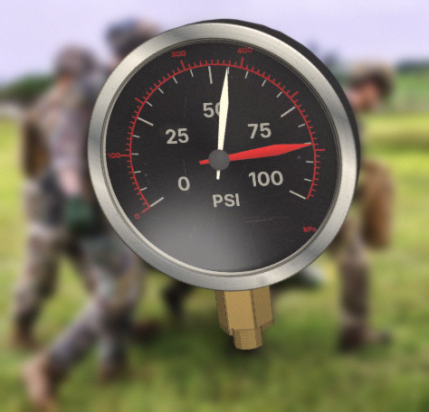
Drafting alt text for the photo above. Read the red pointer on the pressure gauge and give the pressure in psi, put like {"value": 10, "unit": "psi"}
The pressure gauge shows {"value": 85, "unit": "psi"}
